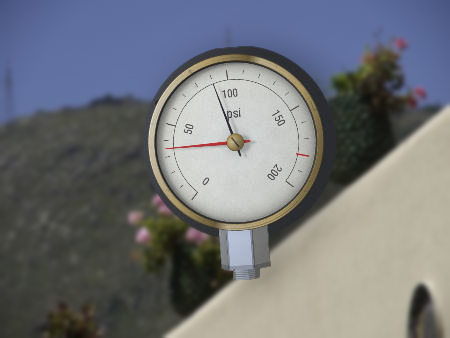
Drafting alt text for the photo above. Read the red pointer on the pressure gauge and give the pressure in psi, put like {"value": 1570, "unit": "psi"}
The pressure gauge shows {"value": 35, "unit": "psi"}
